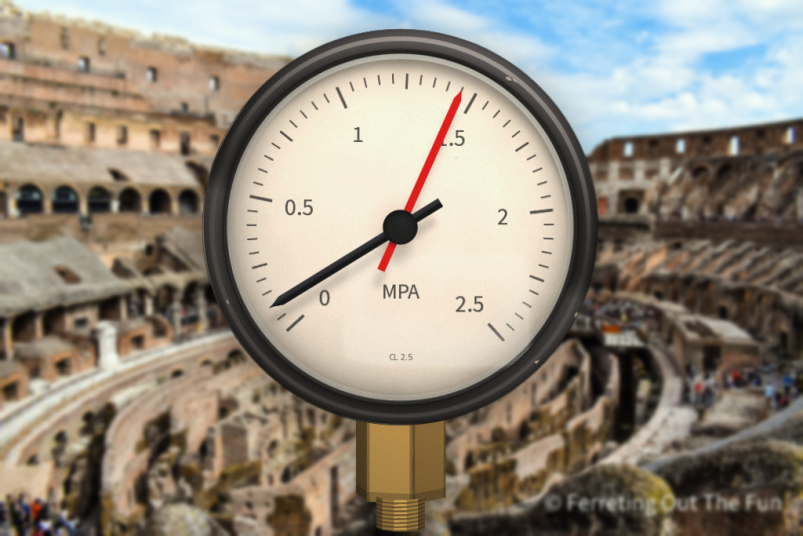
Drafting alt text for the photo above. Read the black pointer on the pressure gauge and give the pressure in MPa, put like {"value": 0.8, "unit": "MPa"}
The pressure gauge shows {"value": 0.1, "unit": "MPa"}
